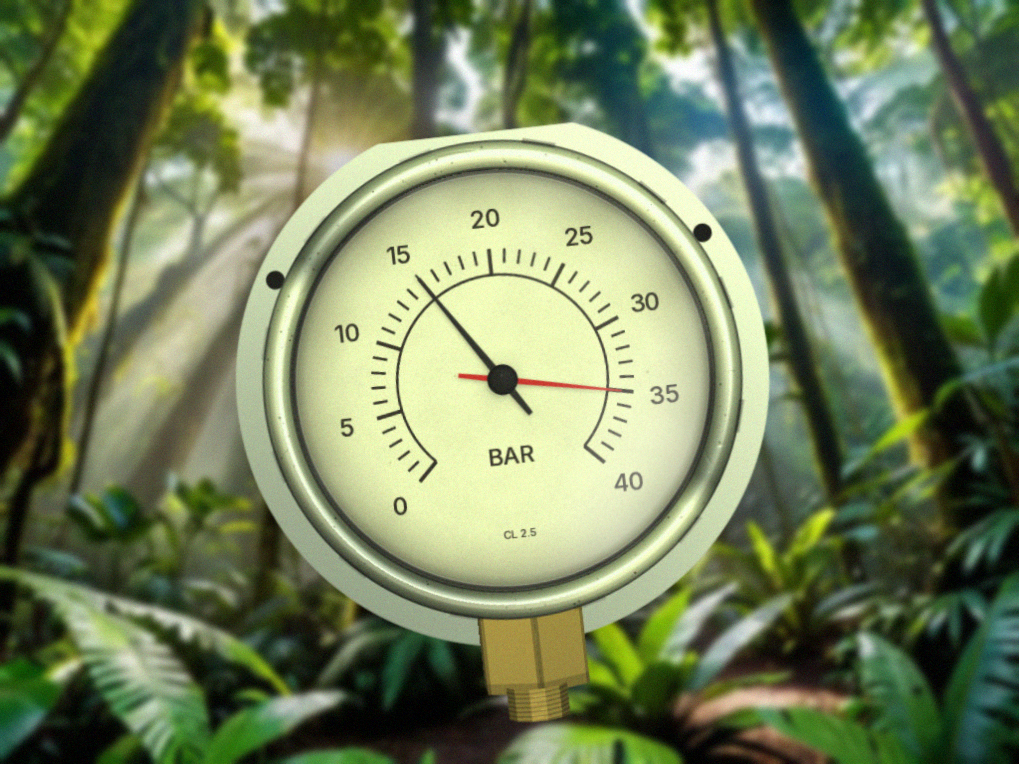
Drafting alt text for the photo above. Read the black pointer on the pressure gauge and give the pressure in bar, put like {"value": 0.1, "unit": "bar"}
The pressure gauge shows {"value": 15, "unit": "bar"}
